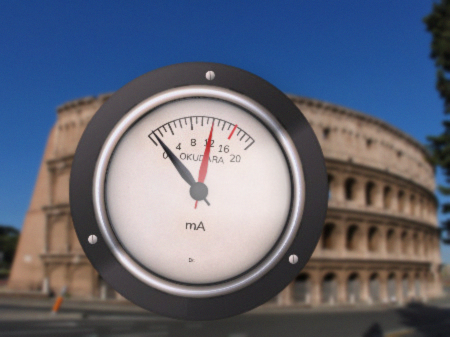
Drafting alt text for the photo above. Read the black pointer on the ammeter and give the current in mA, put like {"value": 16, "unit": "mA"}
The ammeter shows {"value": 1, "unit": "mA"}
